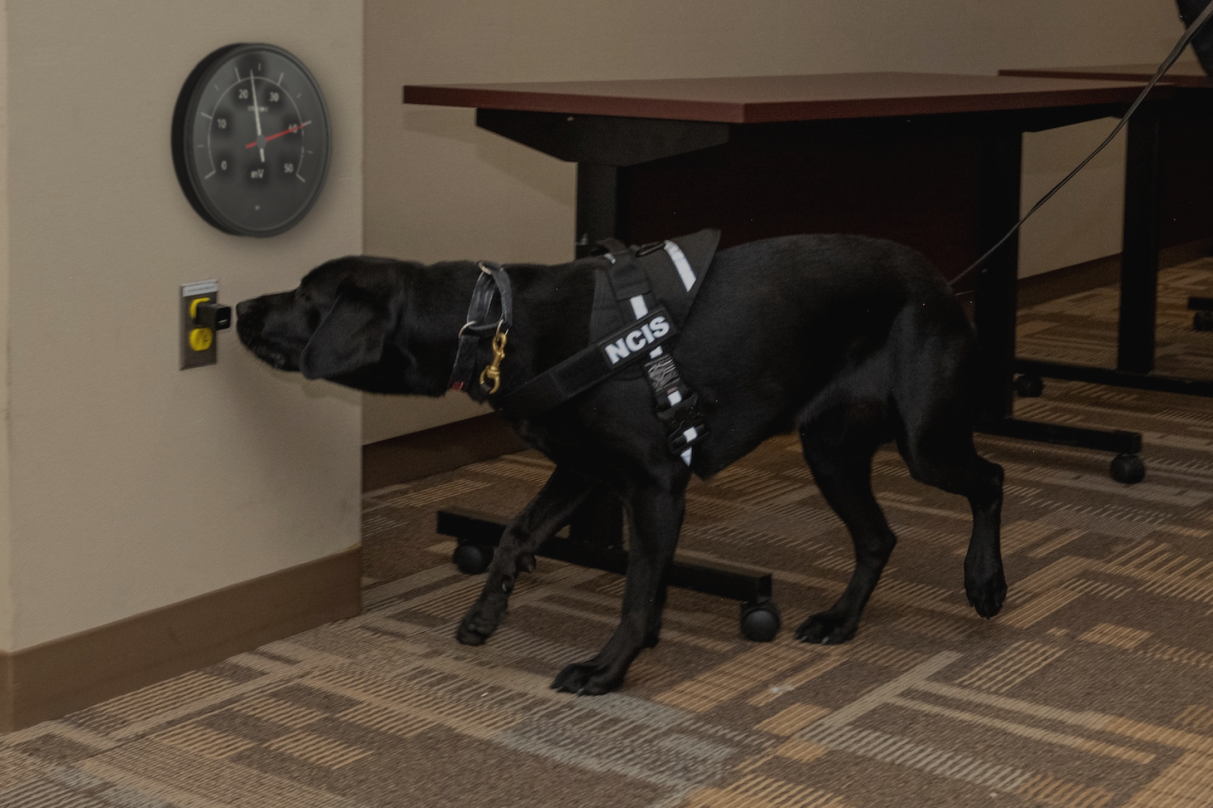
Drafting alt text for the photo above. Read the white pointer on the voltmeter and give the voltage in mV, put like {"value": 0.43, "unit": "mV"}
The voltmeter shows {"value": 22.5, "unit": "mV"}
